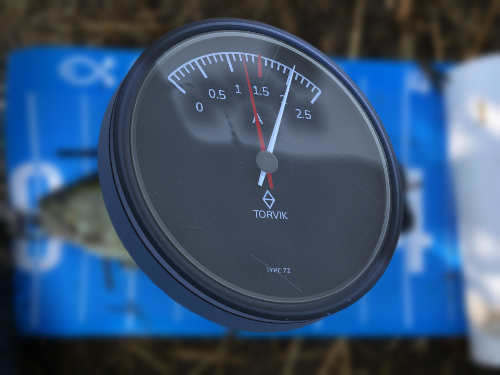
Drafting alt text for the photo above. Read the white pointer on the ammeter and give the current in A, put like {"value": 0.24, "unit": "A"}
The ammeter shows {"value": 2, "unit": "A"}
